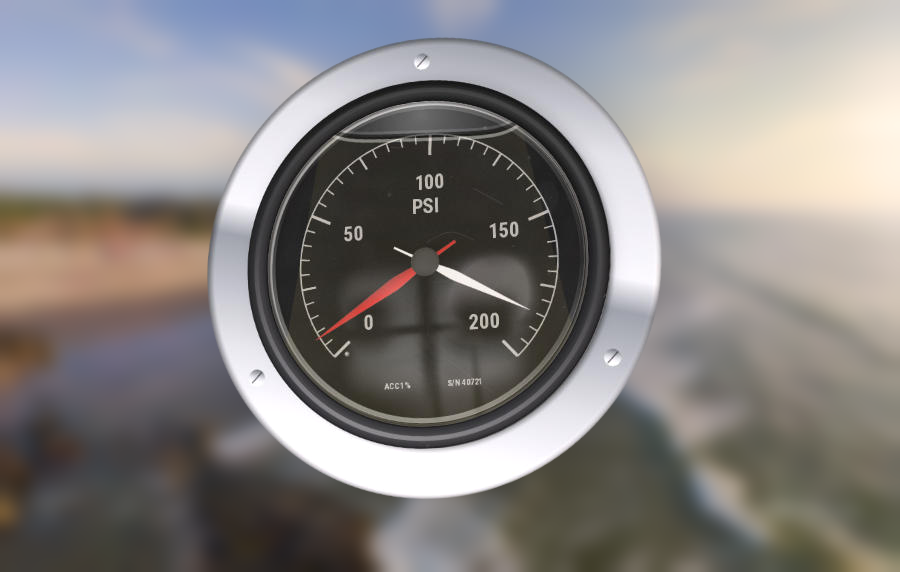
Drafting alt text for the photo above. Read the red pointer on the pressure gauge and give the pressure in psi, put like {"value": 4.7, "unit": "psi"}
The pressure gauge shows {"value": 7.5, "unit": "psi"}
